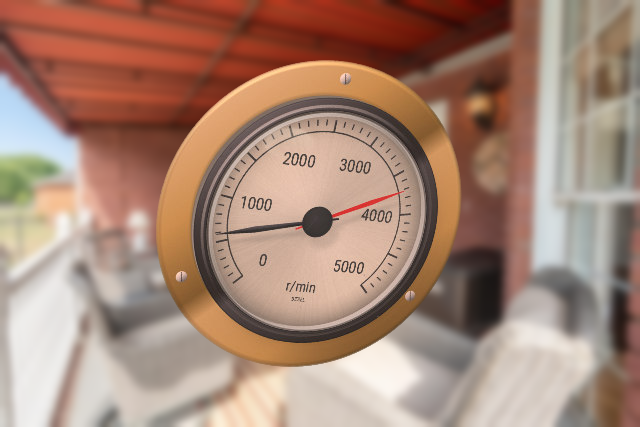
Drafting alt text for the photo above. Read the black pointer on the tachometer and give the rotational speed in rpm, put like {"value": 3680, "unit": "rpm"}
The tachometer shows {"value": 600, "unit": "rpm"}
